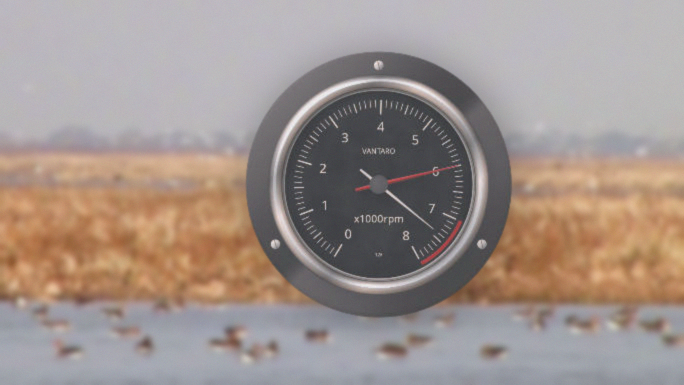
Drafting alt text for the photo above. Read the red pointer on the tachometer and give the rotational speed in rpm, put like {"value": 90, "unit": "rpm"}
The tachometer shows {"value": 6000, "unit": "rpm"}
